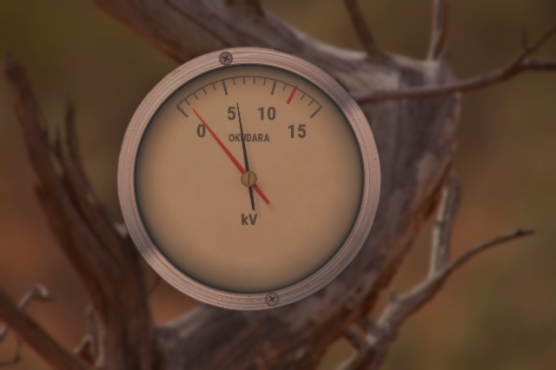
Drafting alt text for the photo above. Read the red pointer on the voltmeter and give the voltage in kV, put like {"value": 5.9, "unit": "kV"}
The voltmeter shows {"value": 1, "unit": "kV"}
